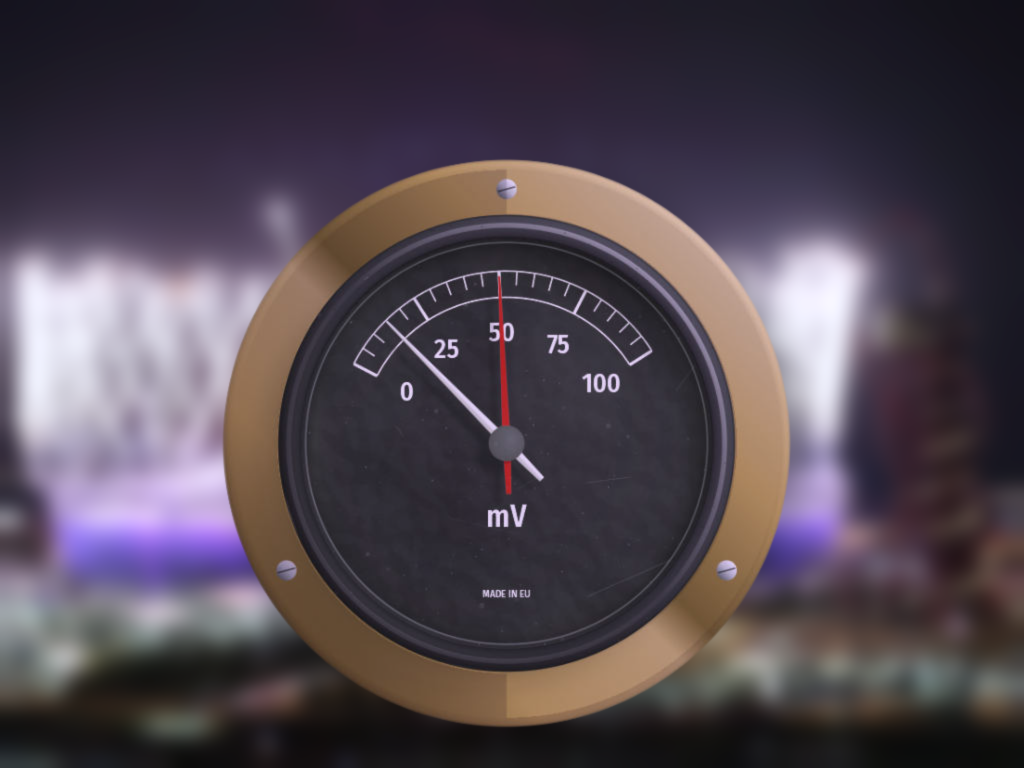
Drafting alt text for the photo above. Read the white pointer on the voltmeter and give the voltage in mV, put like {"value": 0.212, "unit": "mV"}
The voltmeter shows {"value": 15, "unit": "mV"}
